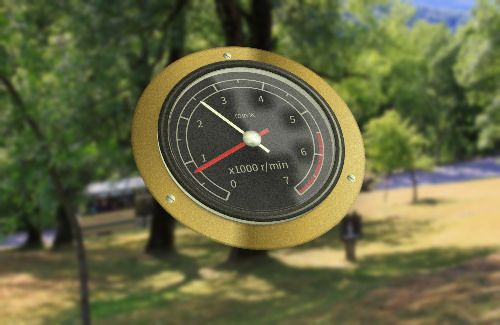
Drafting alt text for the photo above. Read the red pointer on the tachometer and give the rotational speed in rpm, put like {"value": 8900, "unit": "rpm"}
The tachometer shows {"value": 750, "unit": "rpm"}
